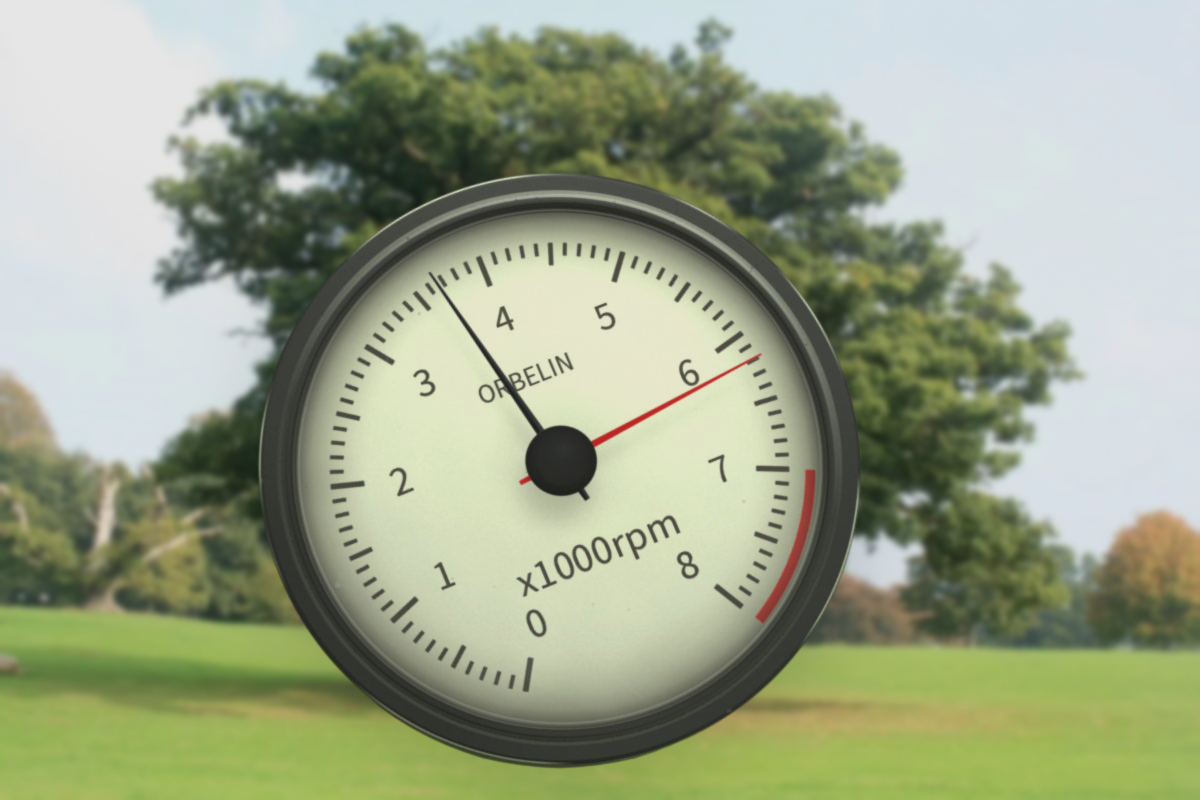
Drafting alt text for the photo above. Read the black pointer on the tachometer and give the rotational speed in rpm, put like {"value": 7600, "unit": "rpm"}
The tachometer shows {"value": 3650, "unit": "rpm"}
